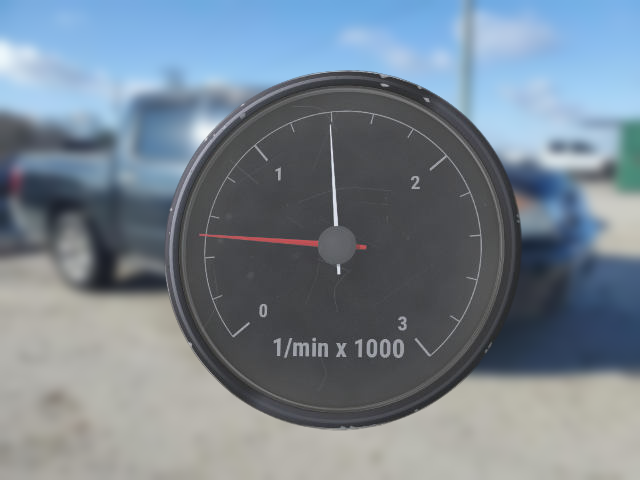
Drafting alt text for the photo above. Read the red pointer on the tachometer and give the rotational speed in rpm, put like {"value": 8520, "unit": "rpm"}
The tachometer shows {"value": 500, "unit": "rpm"}
